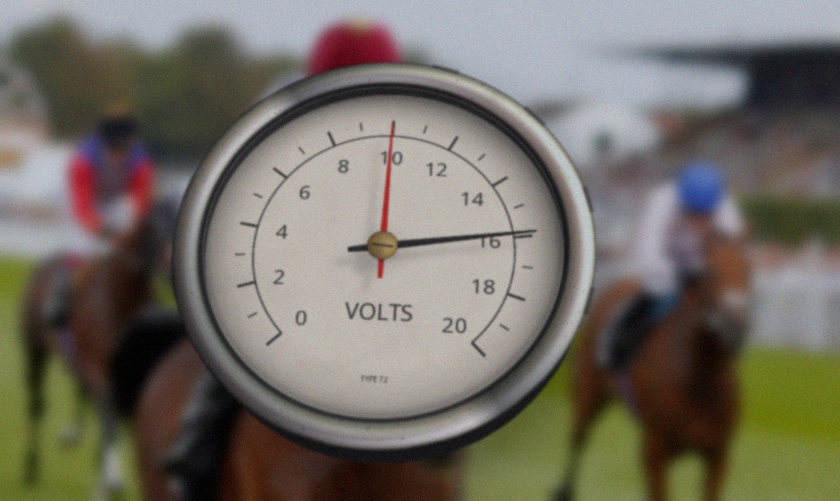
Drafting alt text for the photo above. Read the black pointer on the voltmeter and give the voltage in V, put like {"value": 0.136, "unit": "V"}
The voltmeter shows {"value": 16, "unit": "V"}
